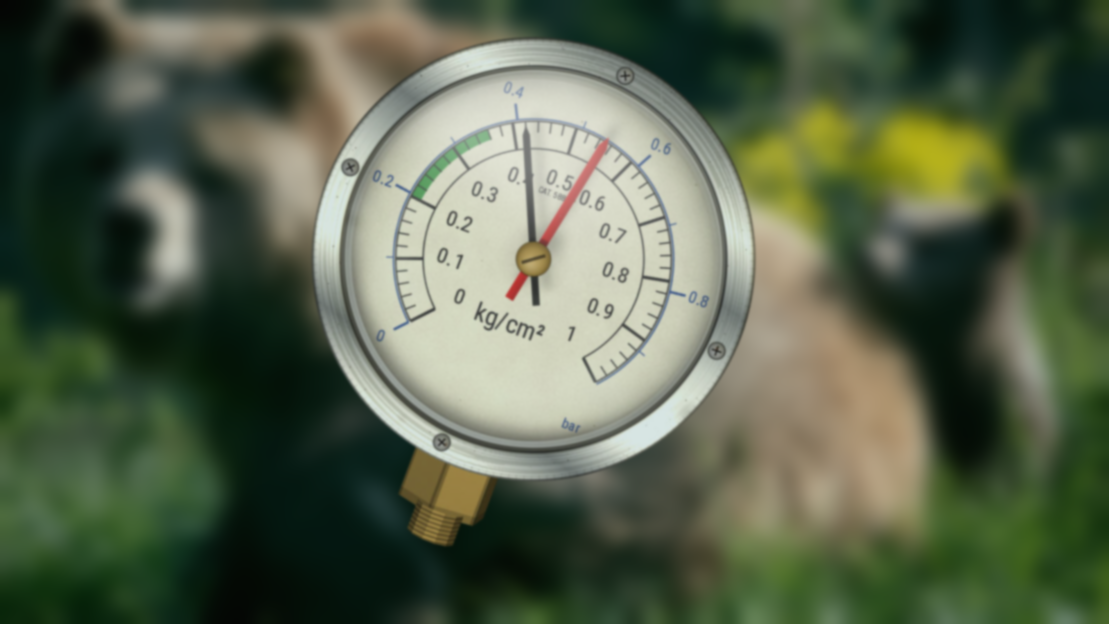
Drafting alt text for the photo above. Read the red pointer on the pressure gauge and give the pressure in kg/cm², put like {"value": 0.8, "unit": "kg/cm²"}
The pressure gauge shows {"value": 0.55, "unit": "kg/cm²"}
